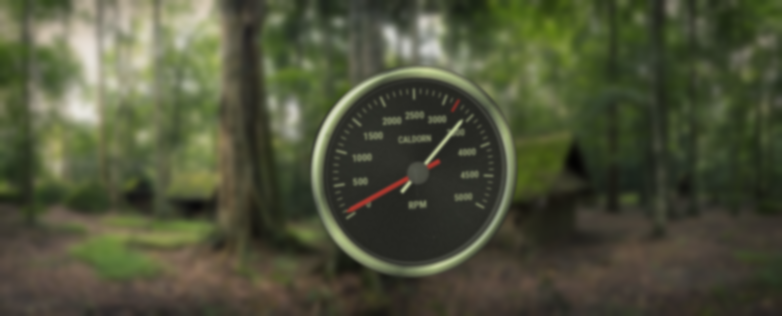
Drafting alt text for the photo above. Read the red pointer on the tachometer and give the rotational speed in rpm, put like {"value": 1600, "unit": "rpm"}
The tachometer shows {"value": 100, "unit": "rpm"}
